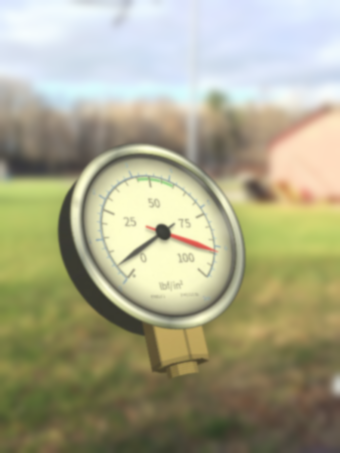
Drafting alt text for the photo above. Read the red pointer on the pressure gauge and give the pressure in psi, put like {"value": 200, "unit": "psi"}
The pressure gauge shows {"value": 90, "unit": "psi"}
